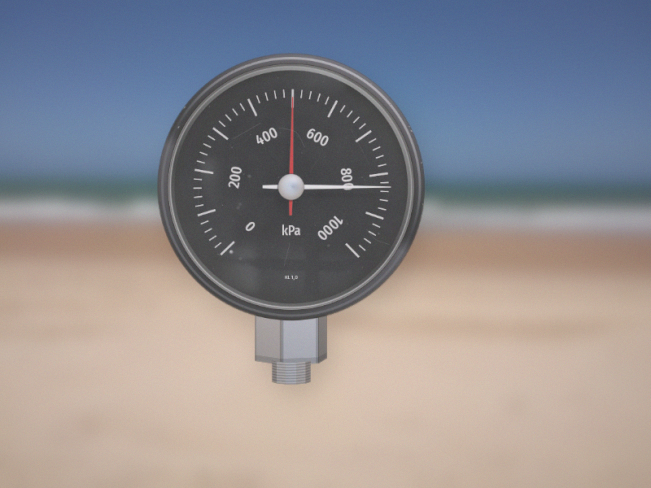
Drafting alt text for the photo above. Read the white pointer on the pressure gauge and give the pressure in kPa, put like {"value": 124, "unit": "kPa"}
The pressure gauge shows {"value": 830, "unit": "kPa"}
